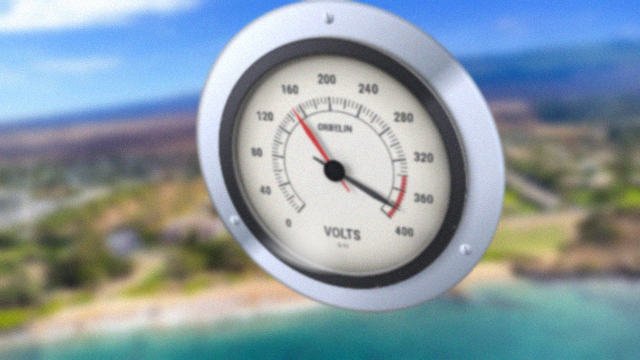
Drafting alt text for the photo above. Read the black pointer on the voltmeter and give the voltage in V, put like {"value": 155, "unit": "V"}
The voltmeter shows {"value": 380, "unit": "V"}
